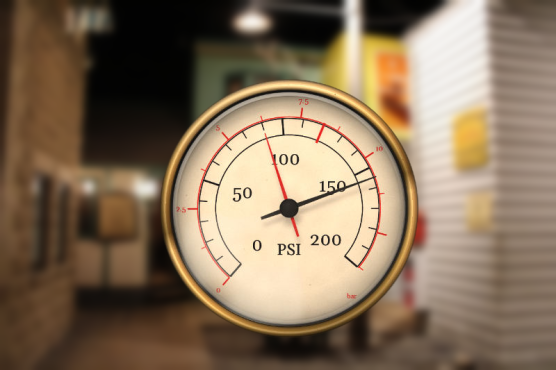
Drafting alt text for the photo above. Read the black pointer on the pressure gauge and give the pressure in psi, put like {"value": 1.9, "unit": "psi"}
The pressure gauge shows {"value": 155, "unit": "psi"}
